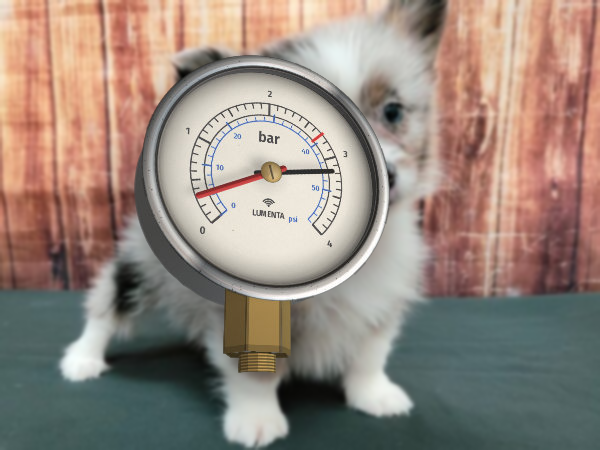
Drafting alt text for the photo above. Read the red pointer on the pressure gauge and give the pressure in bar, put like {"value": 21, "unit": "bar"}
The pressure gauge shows {"value": 0.3, "unit": "bar"}
